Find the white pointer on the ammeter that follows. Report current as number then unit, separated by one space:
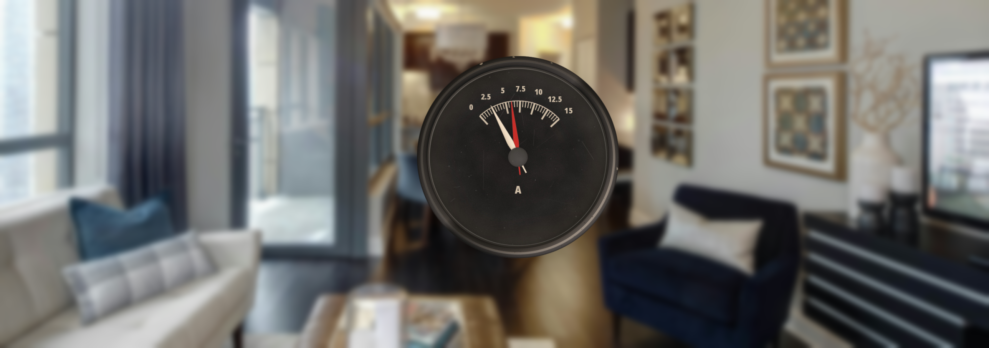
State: 2.5 A
